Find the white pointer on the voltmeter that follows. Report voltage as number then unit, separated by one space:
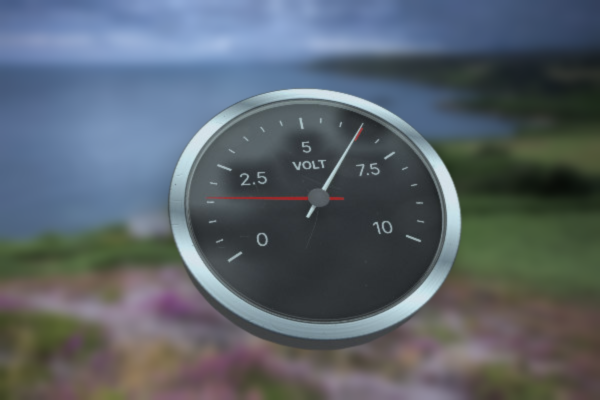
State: 6.5 V
